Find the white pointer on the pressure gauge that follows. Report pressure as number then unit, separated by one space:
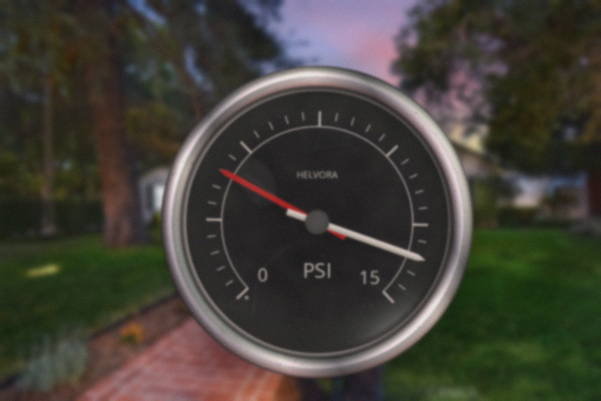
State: 13.5 psi
